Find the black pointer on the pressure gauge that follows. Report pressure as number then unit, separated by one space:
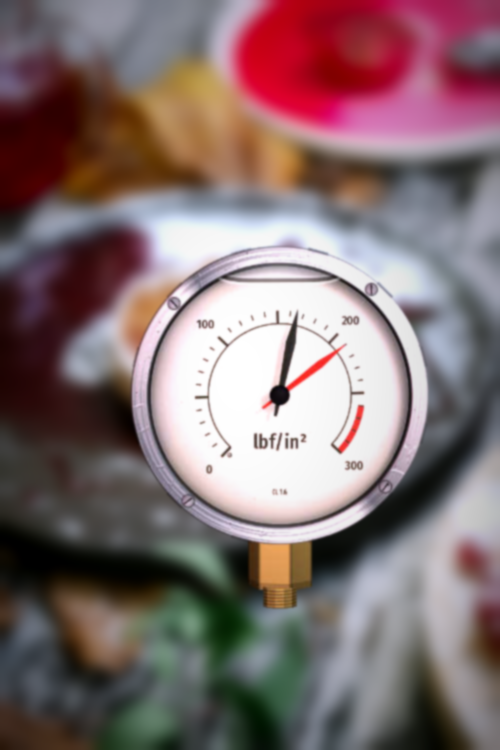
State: 165 psi
